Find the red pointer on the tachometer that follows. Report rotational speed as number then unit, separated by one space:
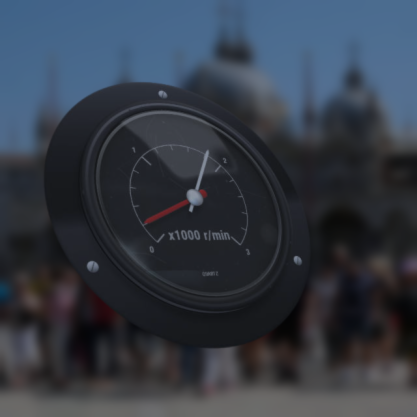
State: 200 rpm
